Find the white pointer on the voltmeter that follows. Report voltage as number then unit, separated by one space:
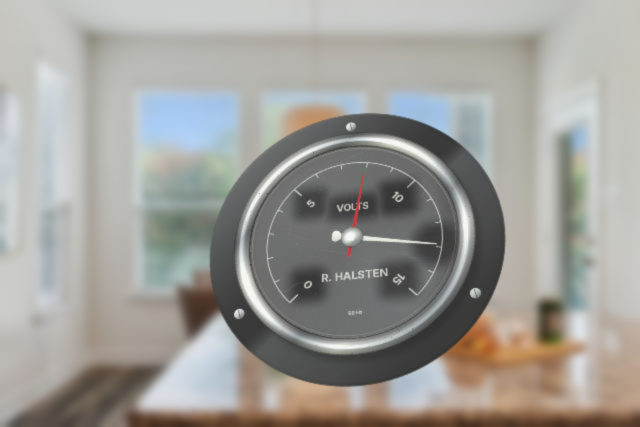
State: 13 V
